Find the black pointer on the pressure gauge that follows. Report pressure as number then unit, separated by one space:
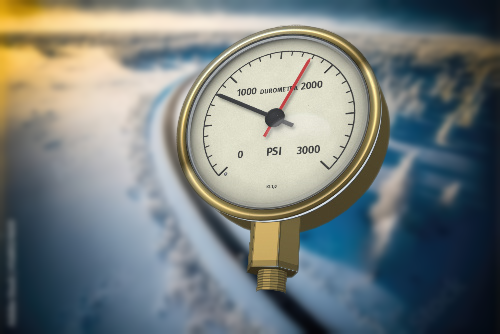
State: 800 psi
